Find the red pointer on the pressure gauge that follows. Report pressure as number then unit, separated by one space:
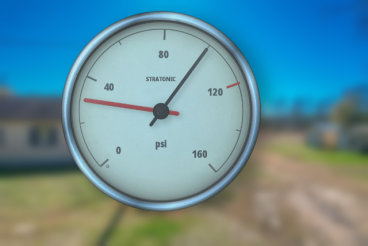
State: 30 psi
